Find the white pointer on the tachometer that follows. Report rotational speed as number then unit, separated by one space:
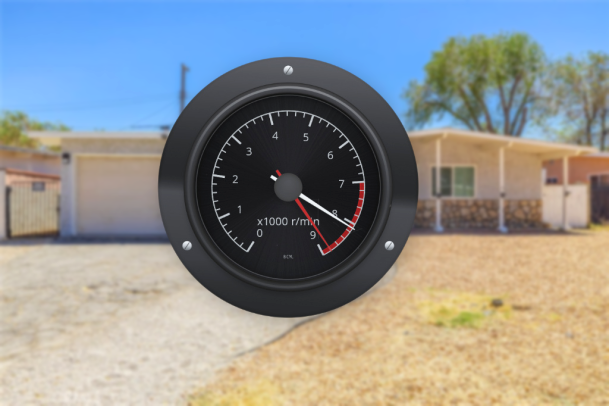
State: 8100 rpm
